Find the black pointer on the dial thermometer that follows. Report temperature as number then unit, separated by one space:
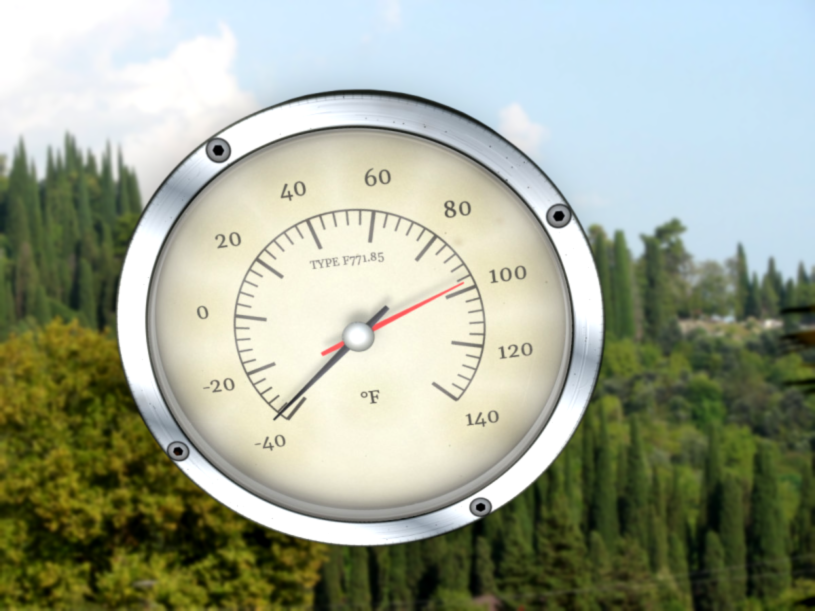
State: -36 °F
